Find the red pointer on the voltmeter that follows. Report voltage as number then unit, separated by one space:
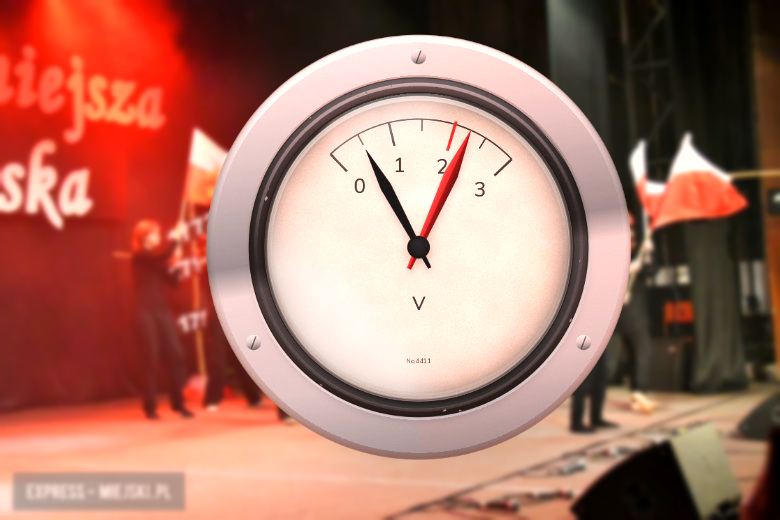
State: 2.25 V
